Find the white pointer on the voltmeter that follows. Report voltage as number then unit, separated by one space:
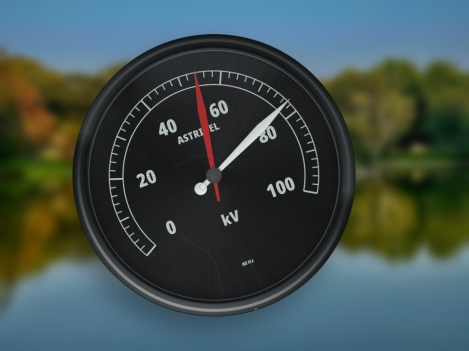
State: 77 kV
